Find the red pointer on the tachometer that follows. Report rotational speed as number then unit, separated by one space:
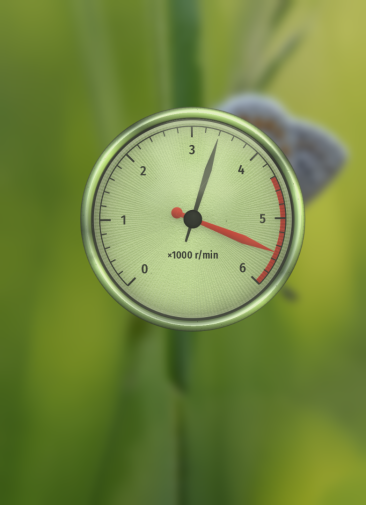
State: 5500 rpm
